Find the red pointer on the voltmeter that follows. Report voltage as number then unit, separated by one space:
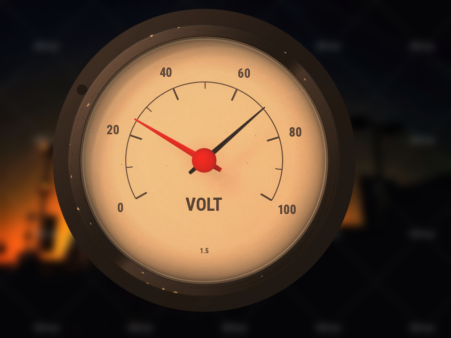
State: 25 V
